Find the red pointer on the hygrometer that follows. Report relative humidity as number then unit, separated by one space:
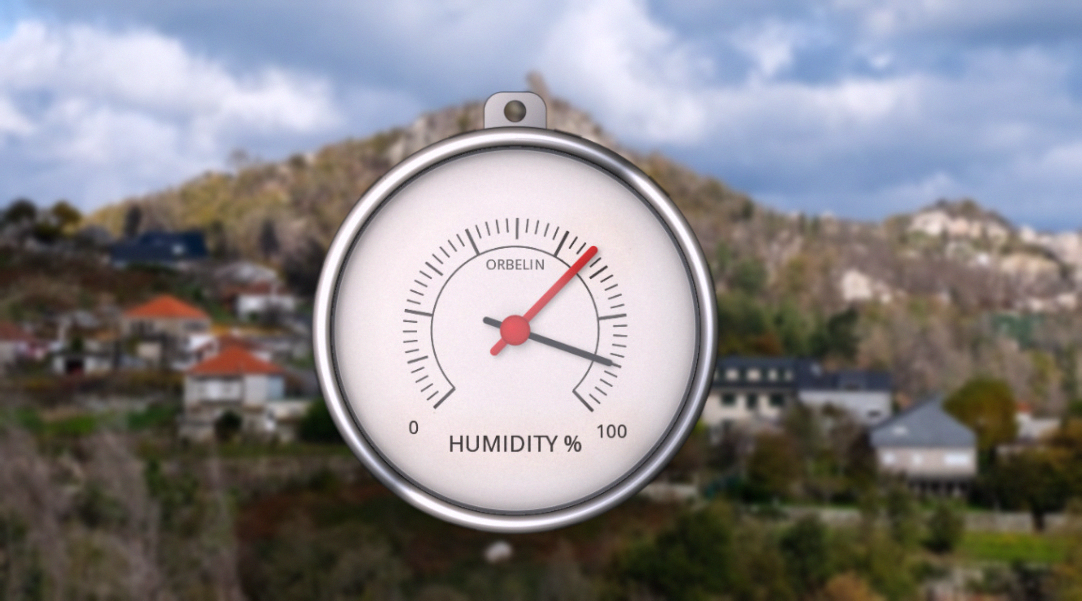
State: 66 %
